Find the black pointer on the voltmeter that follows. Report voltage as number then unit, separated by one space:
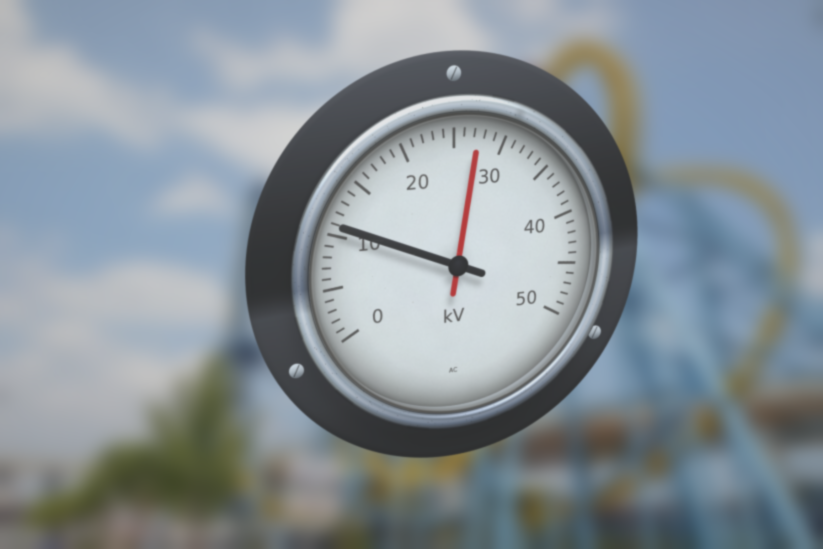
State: 11 kV
